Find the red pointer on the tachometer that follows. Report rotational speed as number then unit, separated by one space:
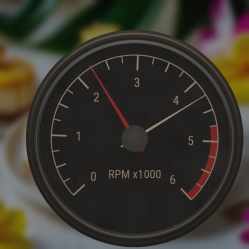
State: 2250 rpm
